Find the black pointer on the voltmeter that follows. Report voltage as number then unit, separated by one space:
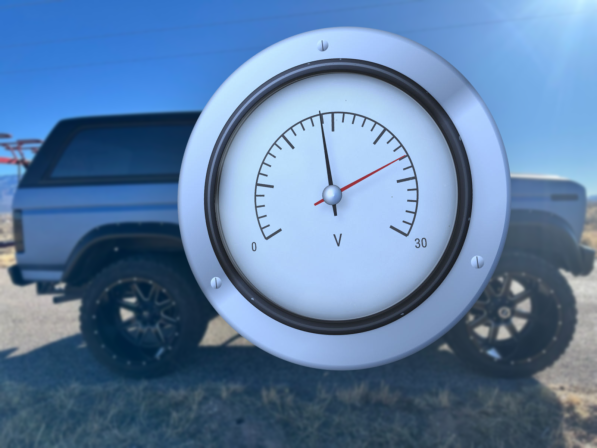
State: 14 V
